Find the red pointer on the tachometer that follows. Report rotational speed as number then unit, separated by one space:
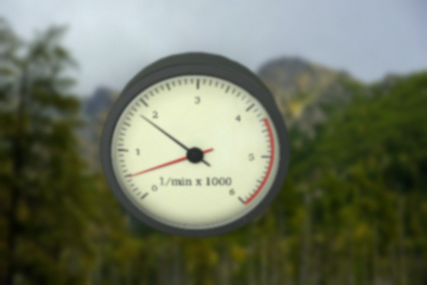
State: 500 rpm
